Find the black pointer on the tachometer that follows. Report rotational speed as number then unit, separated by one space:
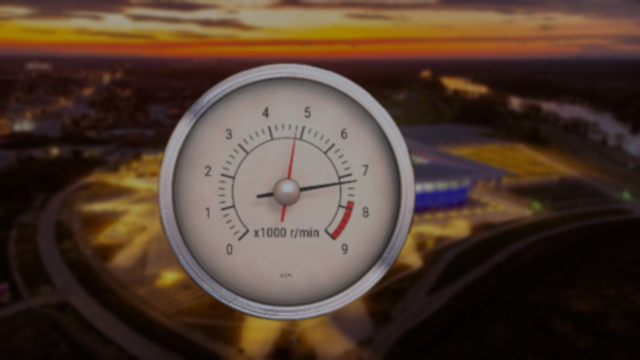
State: 7200 rpm
